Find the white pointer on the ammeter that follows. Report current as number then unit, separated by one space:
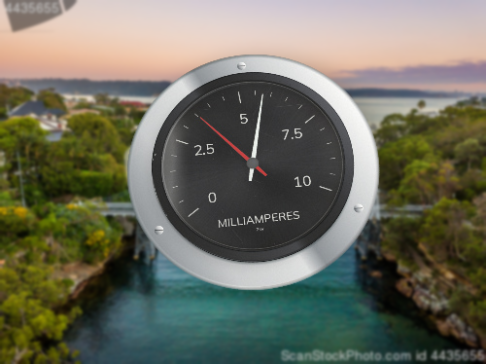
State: 5.75 mA
